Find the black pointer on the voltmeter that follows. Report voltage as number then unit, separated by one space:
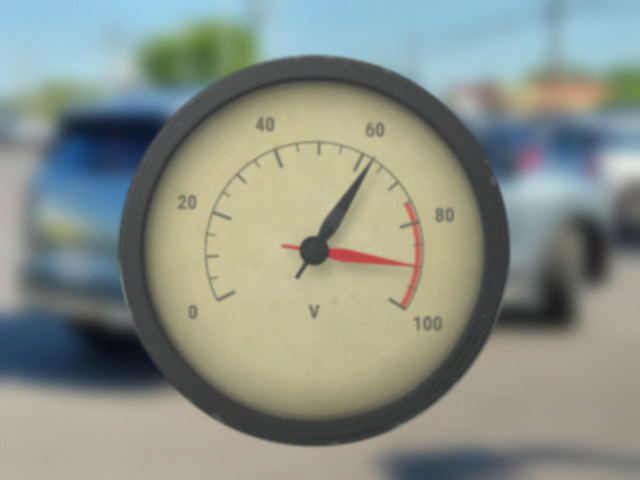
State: 62.5 V
